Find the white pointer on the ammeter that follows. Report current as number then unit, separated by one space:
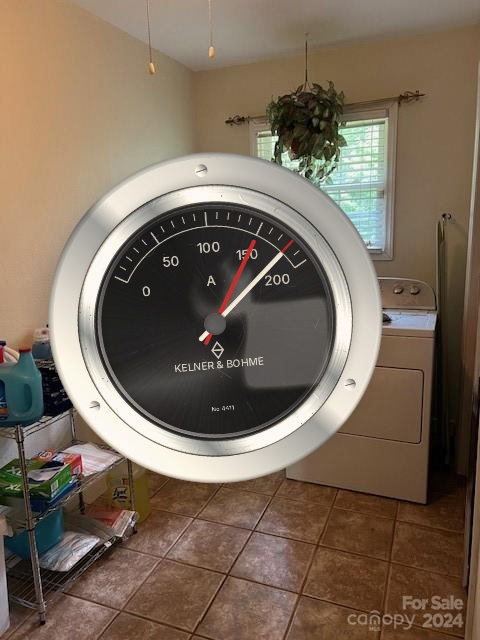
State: 180 A
